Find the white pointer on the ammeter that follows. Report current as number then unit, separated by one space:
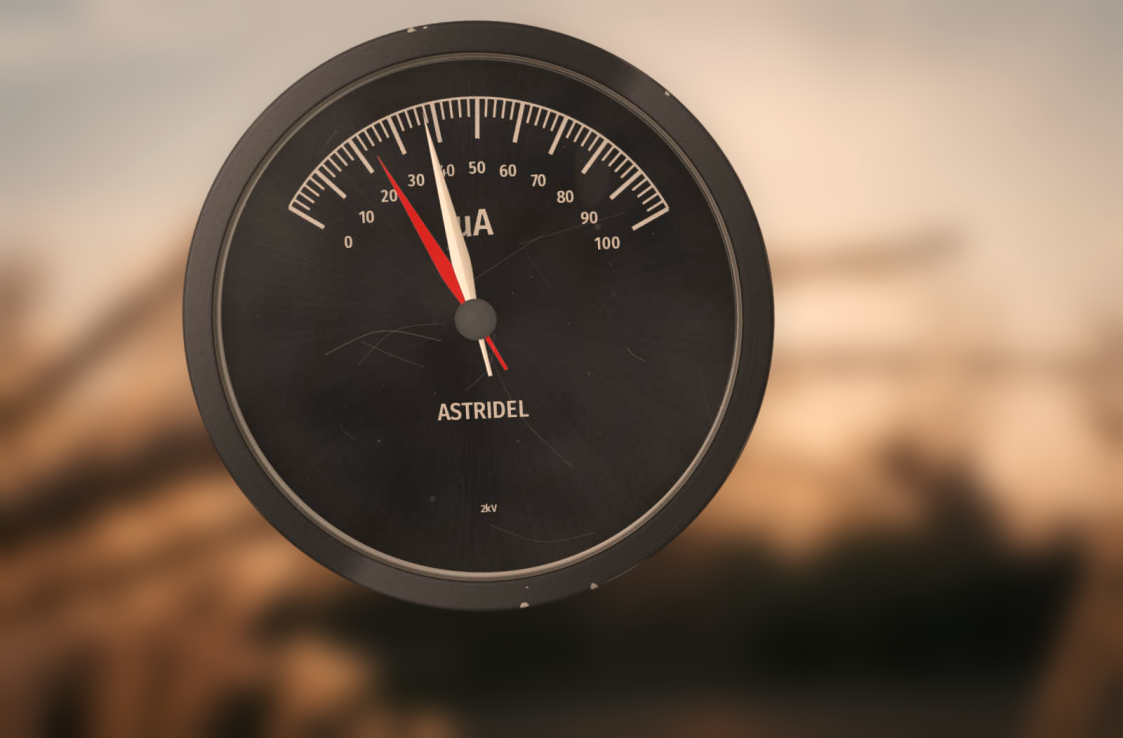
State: 38 µA
